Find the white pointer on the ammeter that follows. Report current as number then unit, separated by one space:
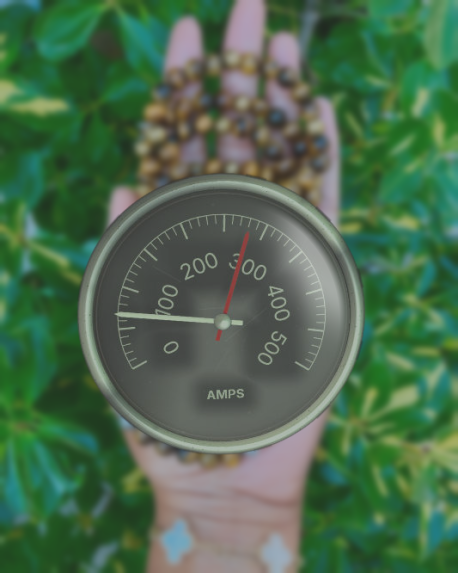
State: 70 A
